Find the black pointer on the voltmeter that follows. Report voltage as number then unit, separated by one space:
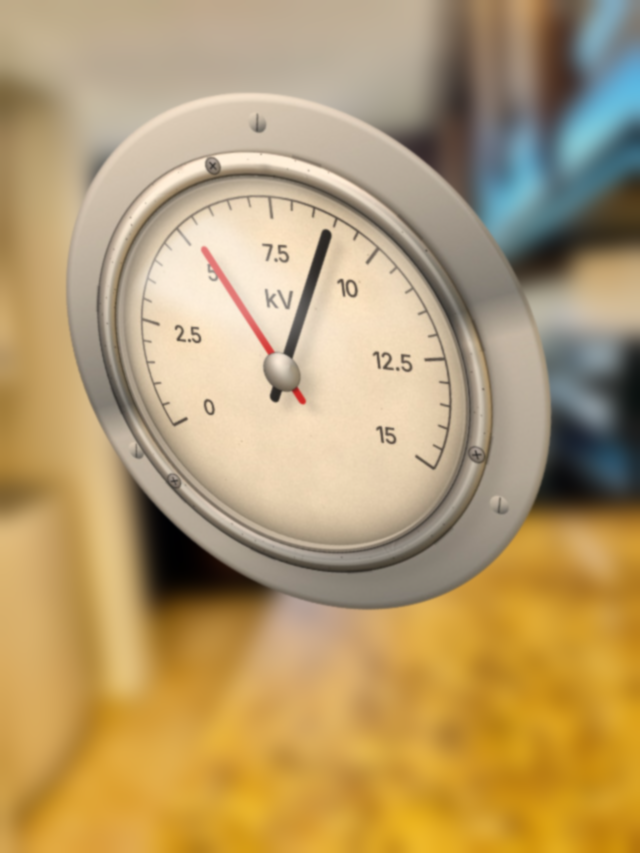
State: 9 kV
